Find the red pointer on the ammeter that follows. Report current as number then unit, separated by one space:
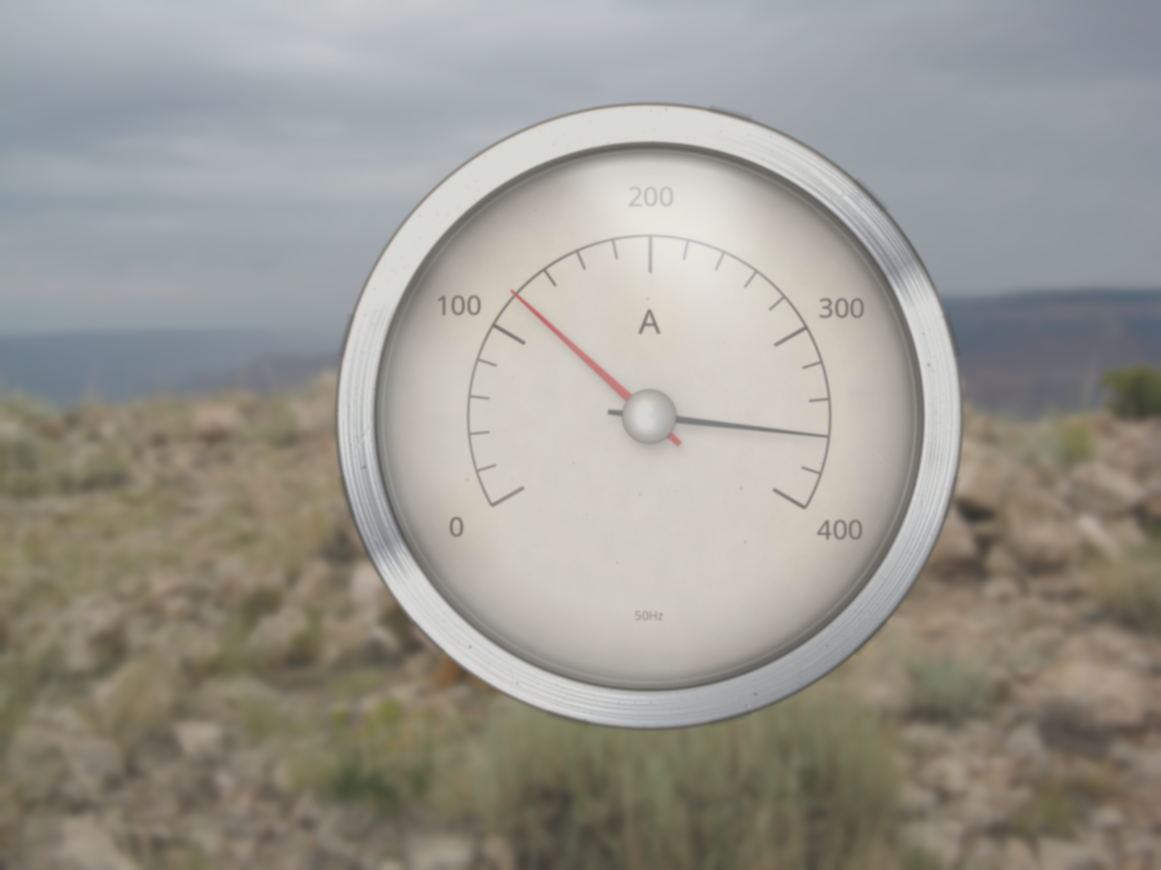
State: 120 A
